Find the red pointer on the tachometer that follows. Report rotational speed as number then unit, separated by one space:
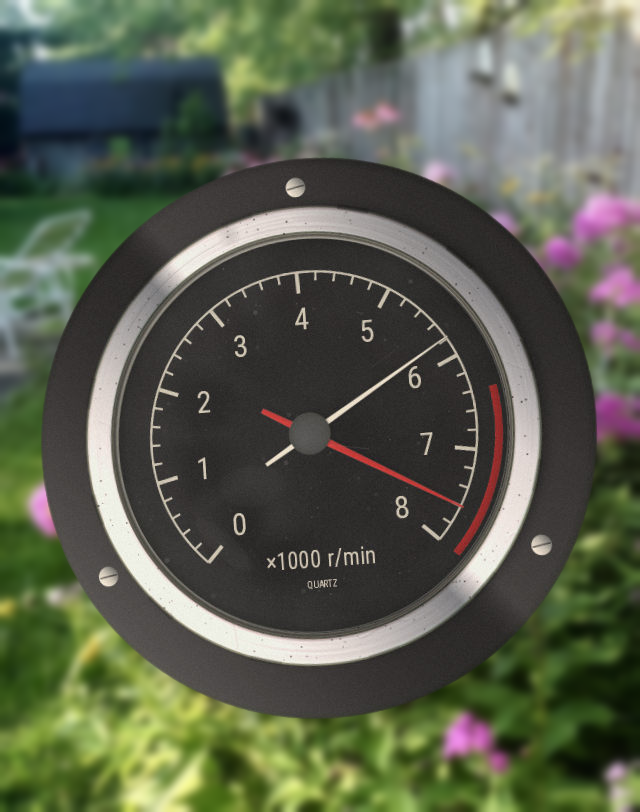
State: 7600 rpm
